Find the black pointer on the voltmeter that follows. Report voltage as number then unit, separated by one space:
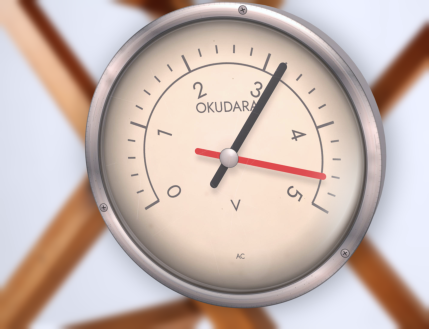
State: 3.2 V
